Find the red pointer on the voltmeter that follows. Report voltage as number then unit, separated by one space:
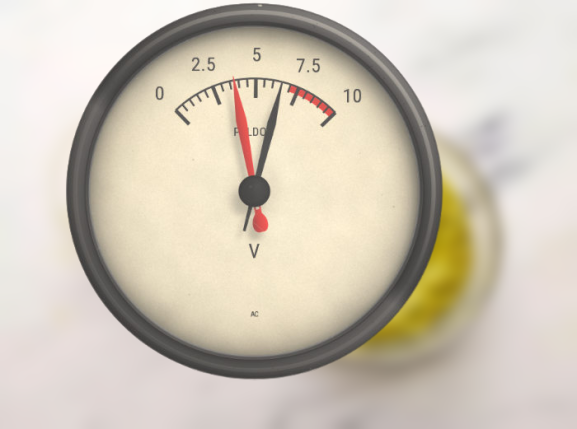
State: 3.75 V
